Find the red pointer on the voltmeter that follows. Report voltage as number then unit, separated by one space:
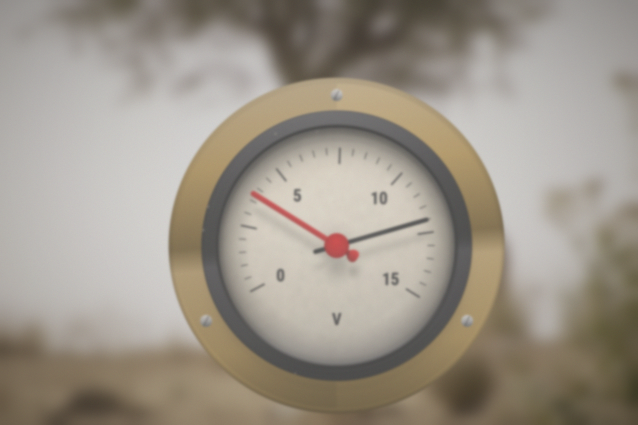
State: 3.75 V
